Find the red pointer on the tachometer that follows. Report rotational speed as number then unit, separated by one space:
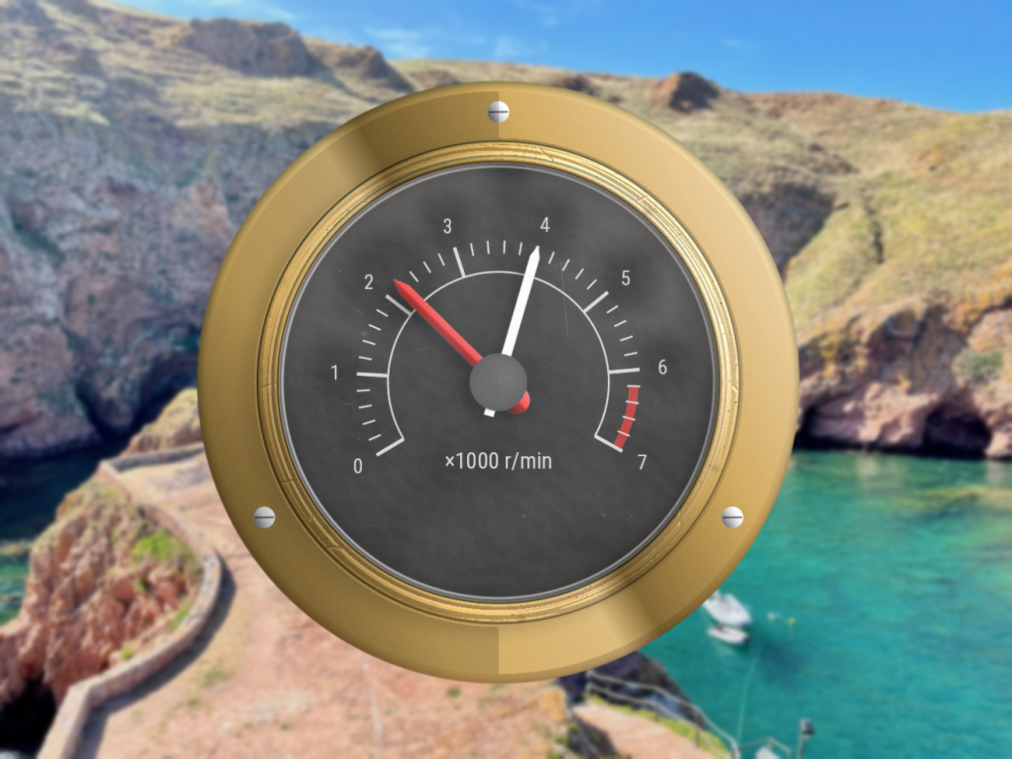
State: 2200 rpm
